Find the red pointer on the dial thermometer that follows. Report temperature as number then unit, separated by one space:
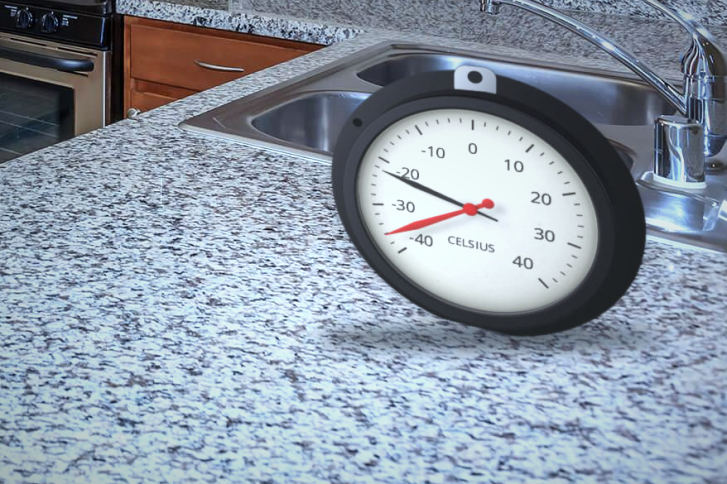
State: -36 °C
